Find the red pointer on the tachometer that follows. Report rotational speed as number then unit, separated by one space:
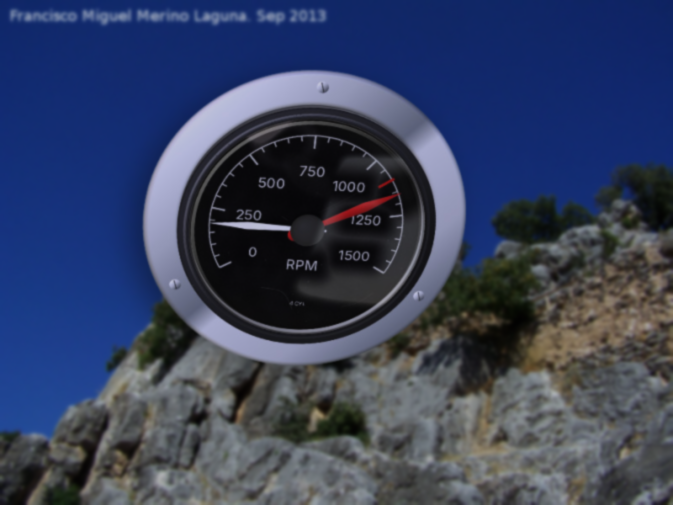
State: 1150 rpm
